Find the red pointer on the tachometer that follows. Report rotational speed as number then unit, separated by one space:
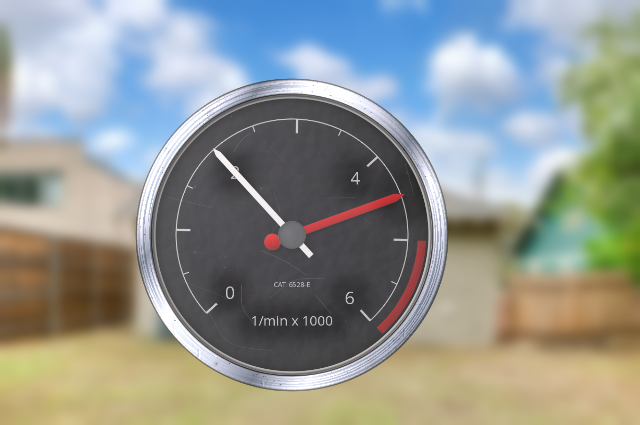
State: 4500 rpm
